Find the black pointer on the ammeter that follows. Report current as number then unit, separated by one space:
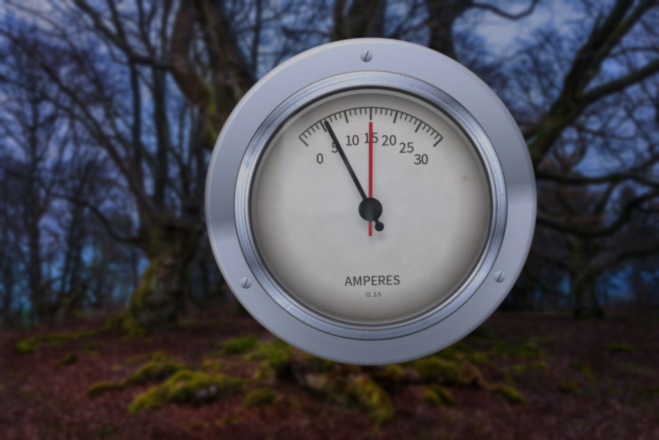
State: 6 A
